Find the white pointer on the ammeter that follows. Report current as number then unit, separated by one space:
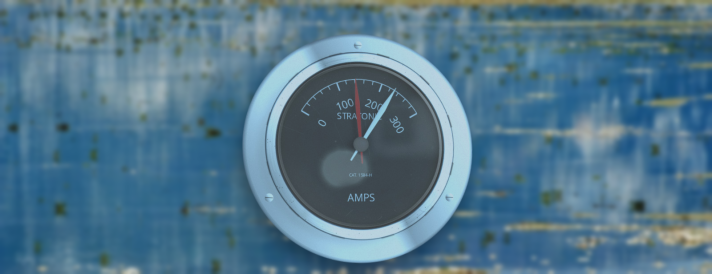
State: 230 A
